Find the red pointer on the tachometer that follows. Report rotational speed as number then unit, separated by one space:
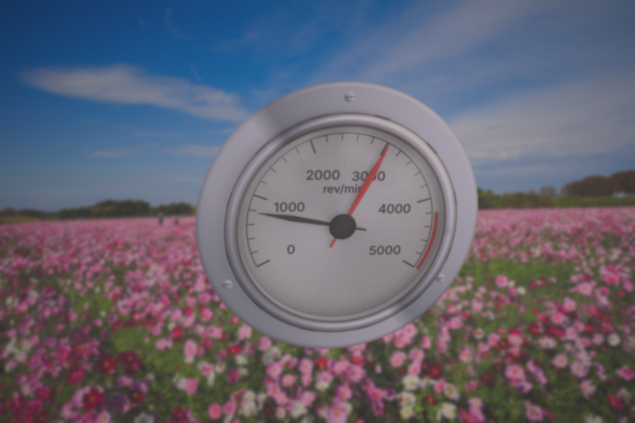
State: 3000 rpm
